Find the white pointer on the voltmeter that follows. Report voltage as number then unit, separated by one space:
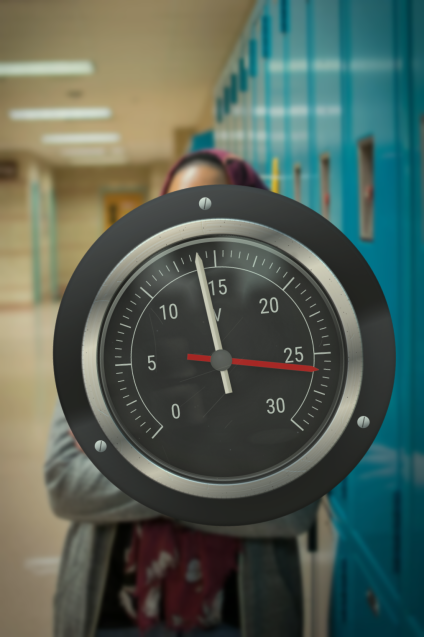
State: 14 V
